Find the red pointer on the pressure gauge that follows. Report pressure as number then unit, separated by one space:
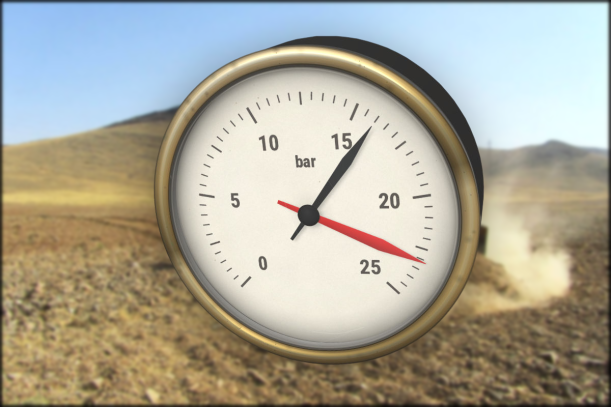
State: 23 bar
